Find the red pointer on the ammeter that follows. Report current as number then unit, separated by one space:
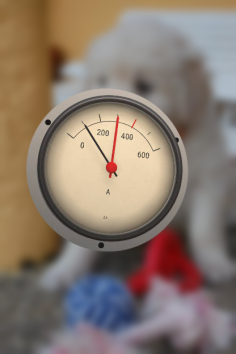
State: 300 A
